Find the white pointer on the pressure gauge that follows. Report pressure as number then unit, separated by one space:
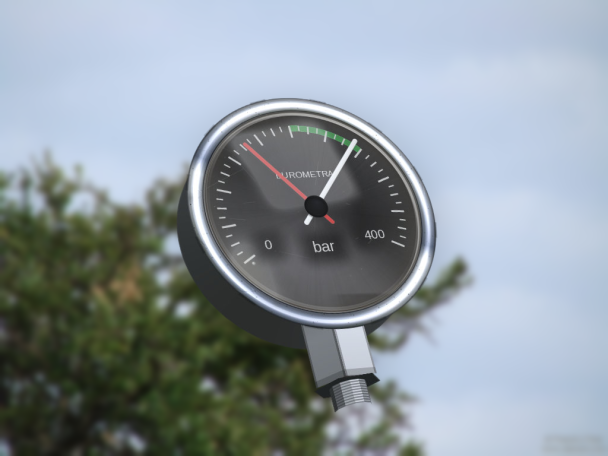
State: 270 bar
